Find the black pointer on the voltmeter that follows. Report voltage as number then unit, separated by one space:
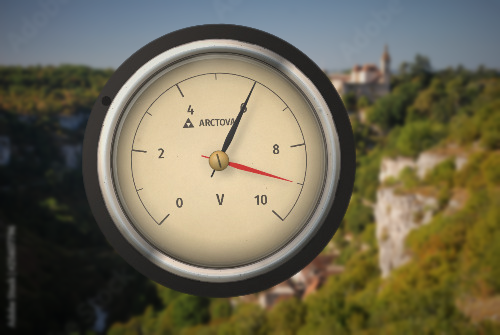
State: 6 V
